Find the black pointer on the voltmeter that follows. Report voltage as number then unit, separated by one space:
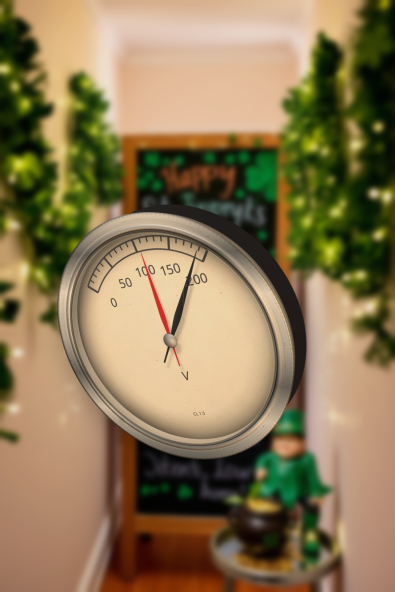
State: 190 V
